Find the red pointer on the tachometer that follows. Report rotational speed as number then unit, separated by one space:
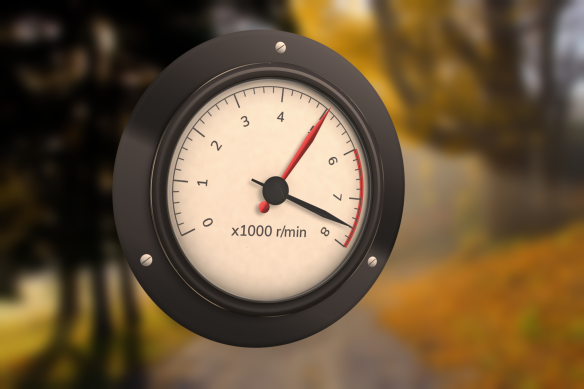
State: 5000 rpm
